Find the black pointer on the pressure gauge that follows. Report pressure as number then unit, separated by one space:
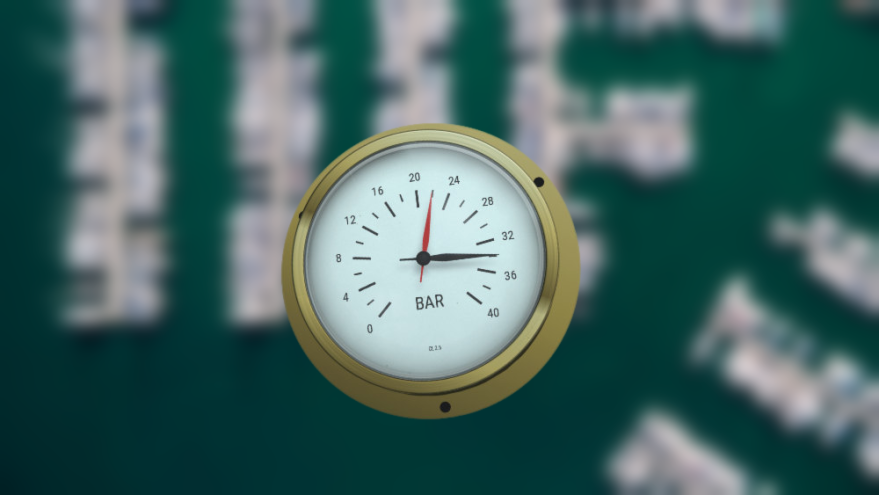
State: 34 bar
